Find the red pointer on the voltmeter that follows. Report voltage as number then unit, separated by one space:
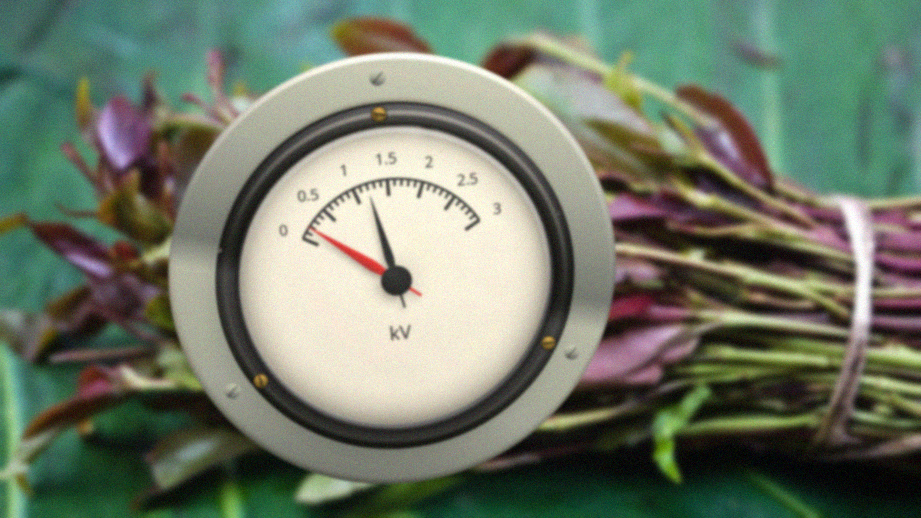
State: 0.2 kV
